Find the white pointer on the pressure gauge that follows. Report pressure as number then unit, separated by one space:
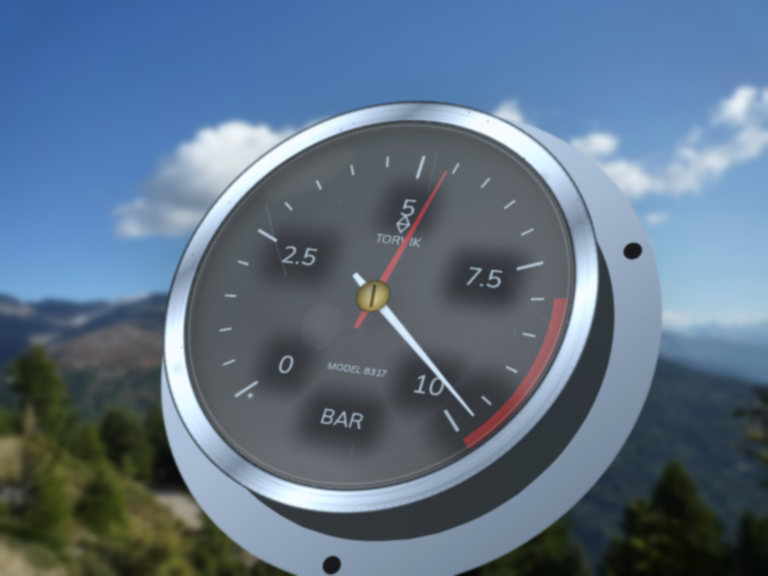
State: 9.75 bar
